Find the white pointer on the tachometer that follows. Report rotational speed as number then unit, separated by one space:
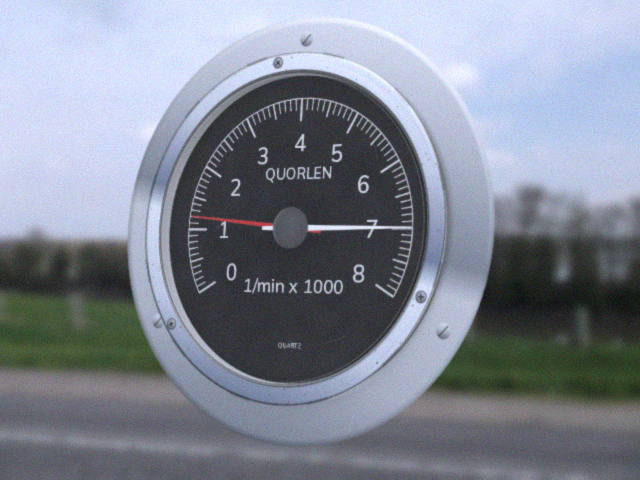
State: 7000 rpm
